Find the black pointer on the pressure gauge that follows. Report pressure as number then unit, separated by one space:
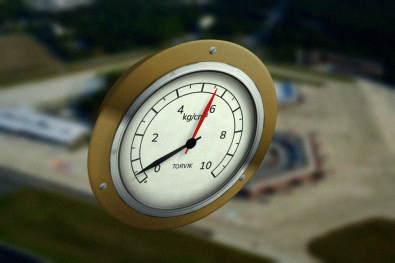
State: 0.5 kg/cm²
